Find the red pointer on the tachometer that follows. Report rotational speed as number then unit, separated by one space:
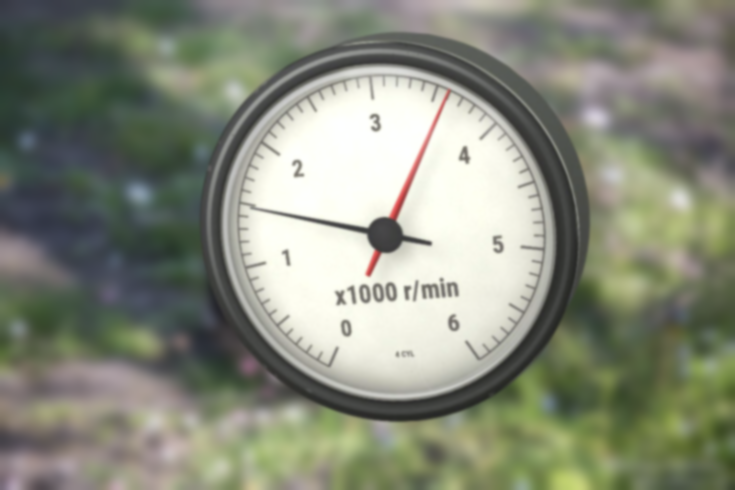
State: 3600 rpm
